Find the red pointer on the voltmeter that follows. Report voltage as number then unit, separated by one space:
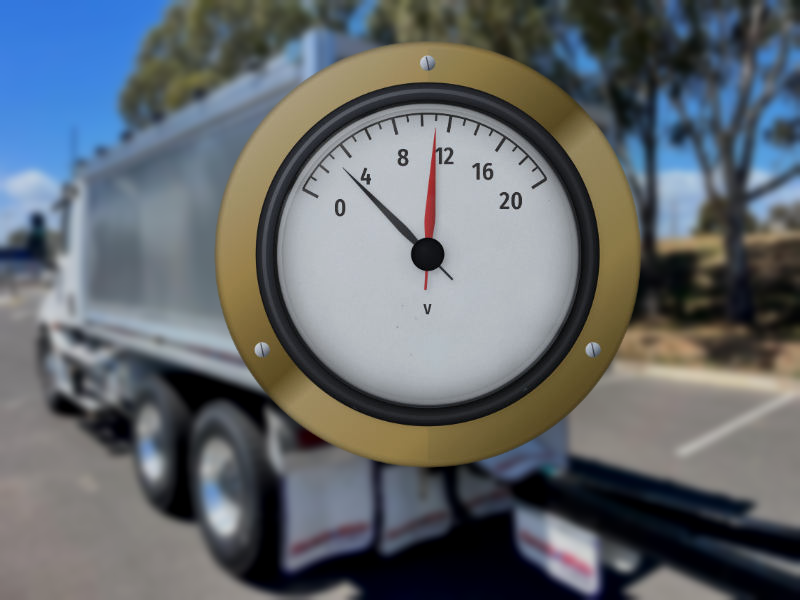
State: 11 V
